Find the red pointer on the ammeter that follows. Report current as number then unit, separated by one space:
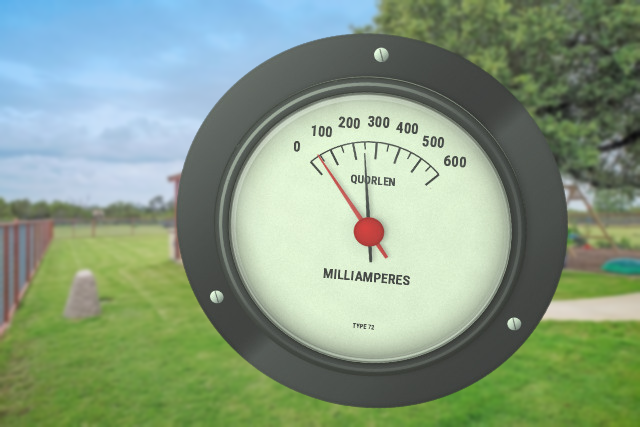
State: 50 mA
